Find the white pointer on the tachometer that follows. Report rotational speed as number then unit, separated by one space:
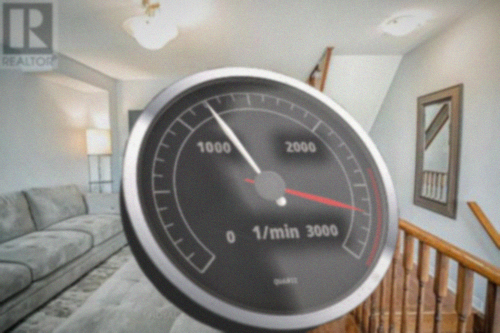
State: 1200 rpm
